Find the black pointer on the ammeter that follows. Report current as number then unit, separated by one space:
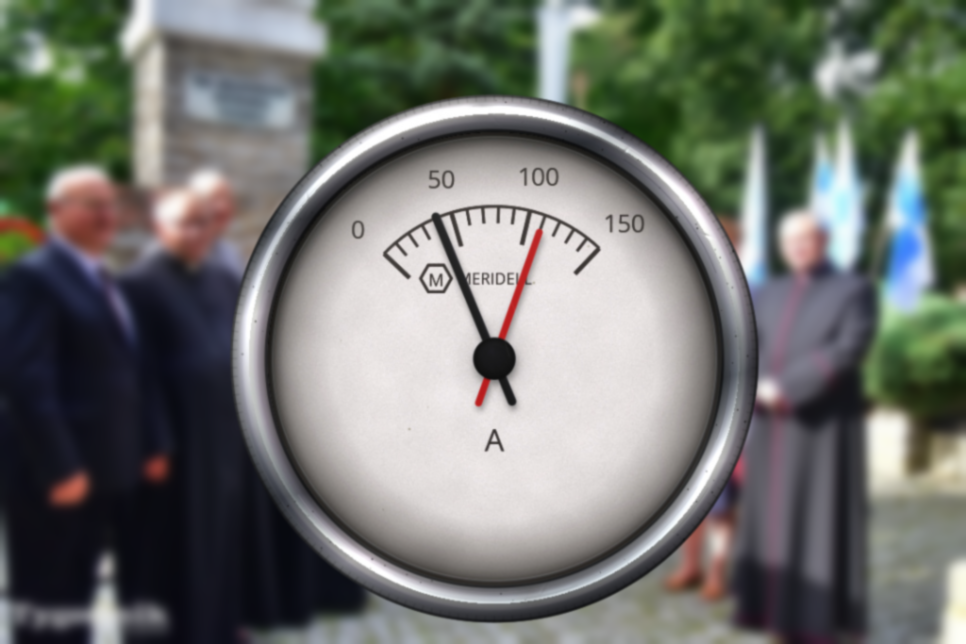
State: 40 A
